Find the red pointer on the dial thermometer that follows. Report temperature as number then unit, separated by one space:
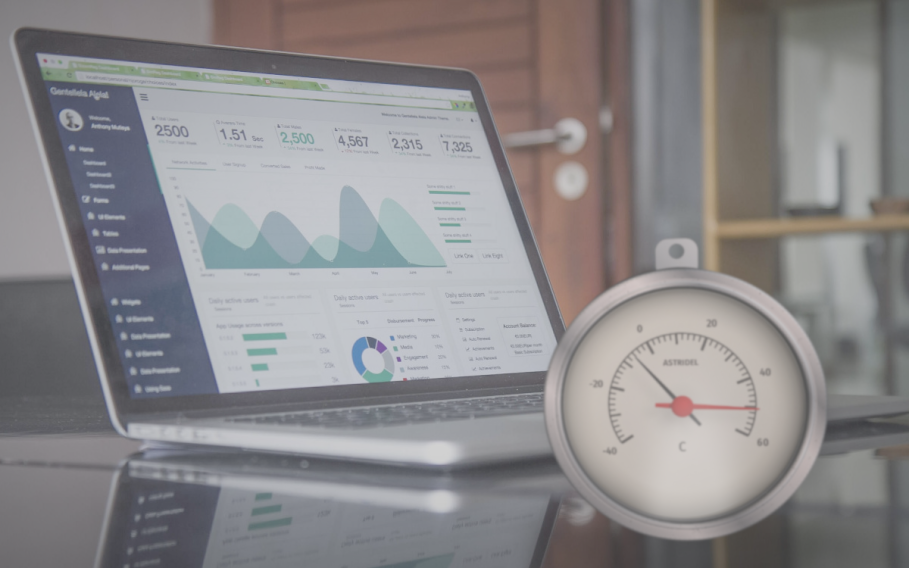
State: 50 °C
